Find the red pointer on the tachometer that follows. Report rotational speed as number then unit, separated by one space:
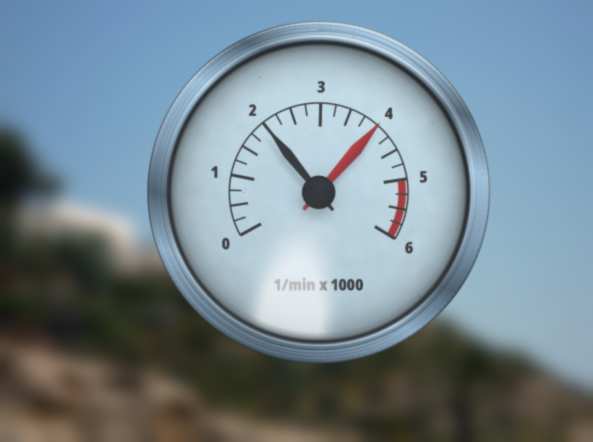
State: 4000 rpm
